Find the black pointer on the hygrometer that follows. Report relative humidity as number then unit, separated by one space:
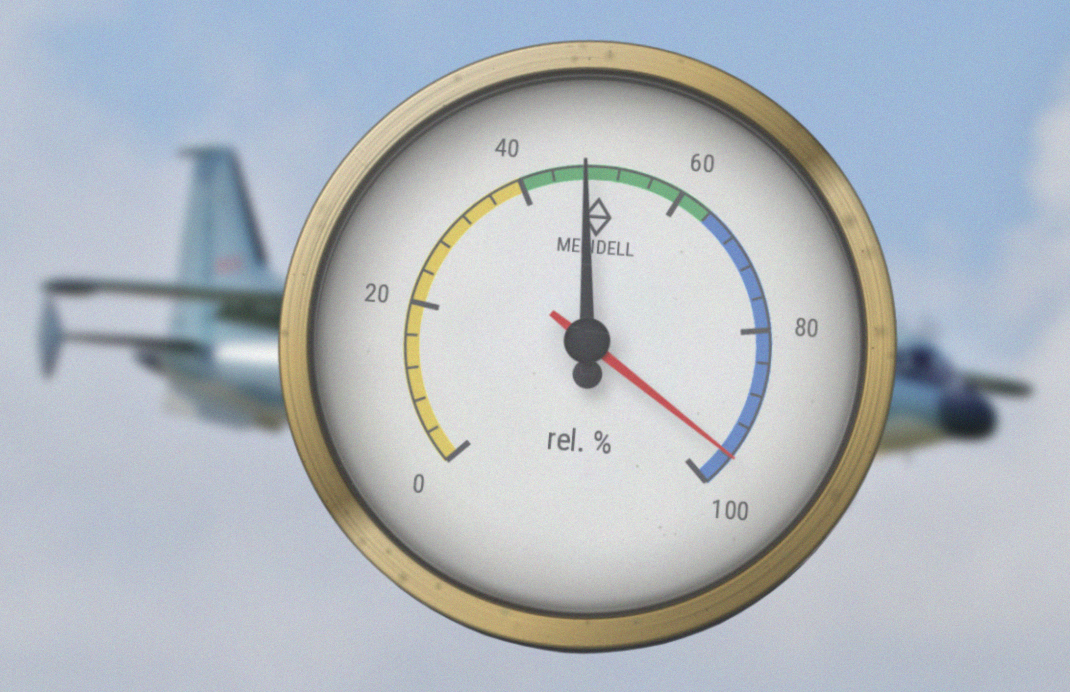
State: 48 %
